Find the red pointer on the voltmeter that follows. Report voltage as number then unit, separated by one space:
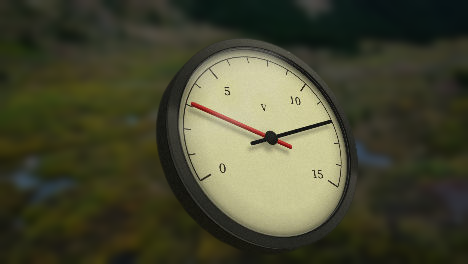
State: 3 V
